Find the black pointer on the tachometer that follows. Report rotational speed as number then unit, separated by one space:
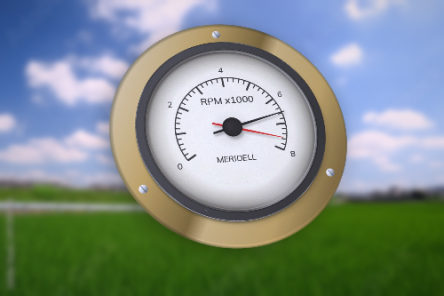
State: 6600 rpm
